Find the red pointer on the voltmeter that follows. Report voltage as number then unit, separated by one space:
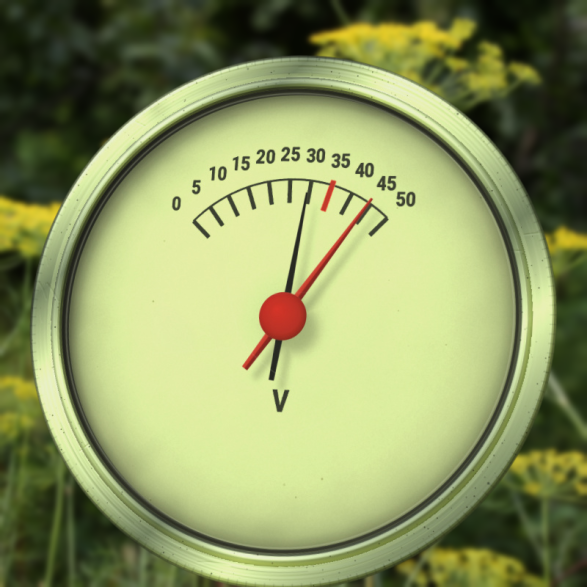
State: 45 V
